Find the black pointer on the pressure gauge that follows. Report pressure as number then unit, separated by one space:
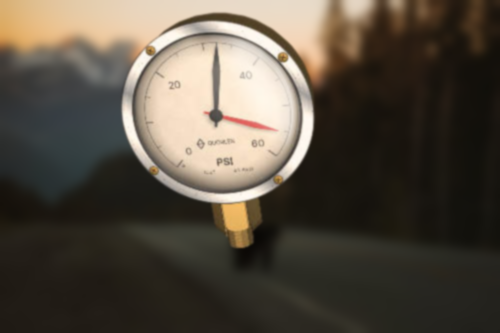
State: 32.5 psi
